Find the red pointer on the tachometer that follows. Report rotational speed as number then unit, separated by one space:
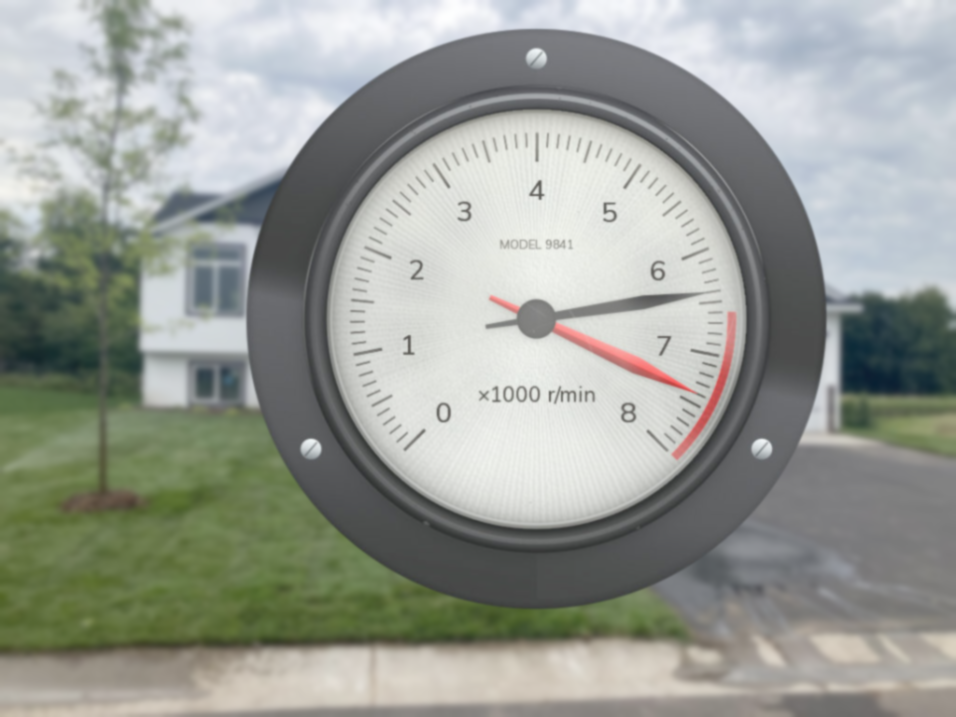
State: 7400 rpm
